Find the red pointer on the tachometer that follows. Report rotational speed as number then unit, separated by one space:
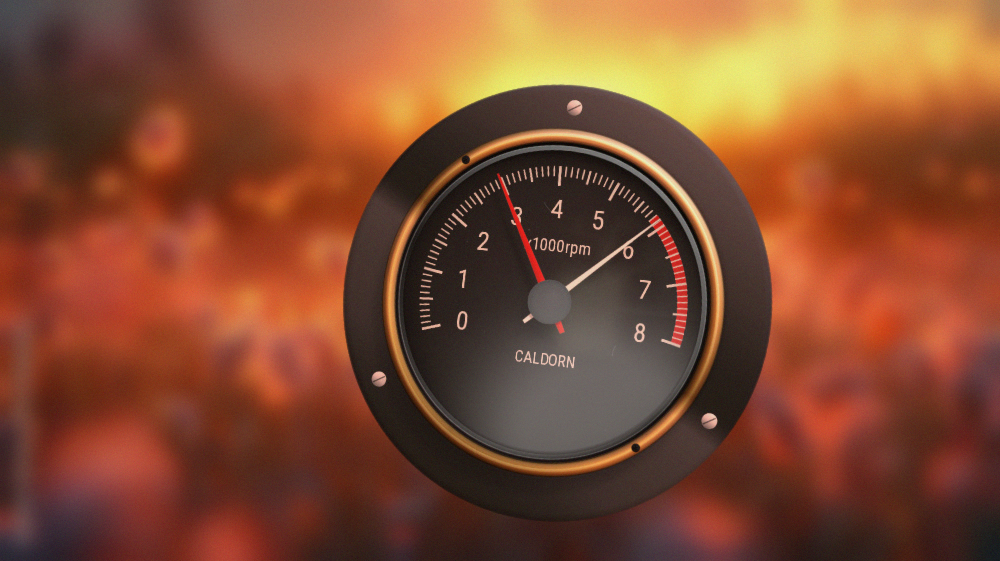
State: 3000 rpm
